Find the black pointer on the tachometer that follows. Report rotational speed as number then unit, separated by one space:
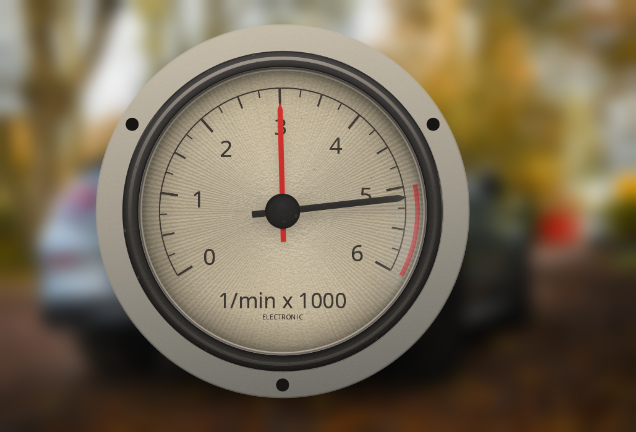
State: 5125 rpm
